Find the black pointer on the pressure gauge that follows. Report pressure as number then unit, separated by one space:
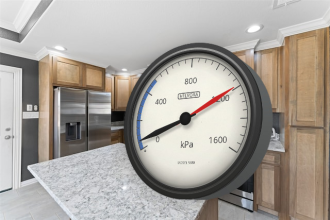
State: 50 kPa
